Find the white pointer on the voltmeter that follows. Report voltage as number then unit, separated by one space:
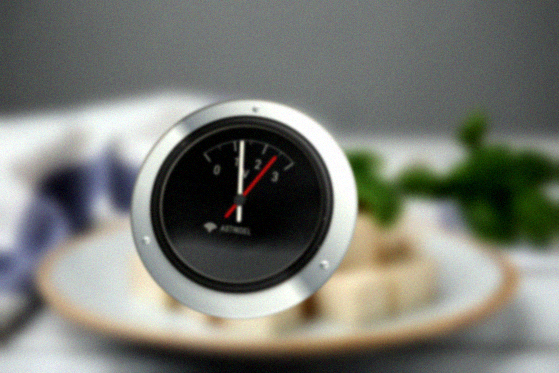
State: 1.25 V
